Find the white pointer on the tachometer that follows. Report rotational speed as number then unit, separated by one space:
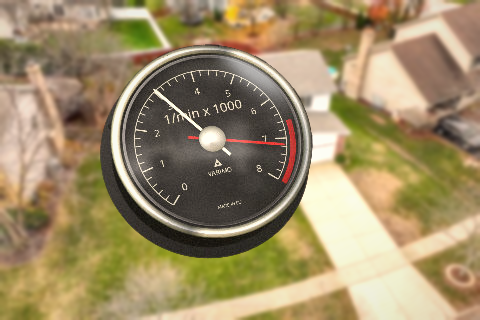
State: 3000 rpm
